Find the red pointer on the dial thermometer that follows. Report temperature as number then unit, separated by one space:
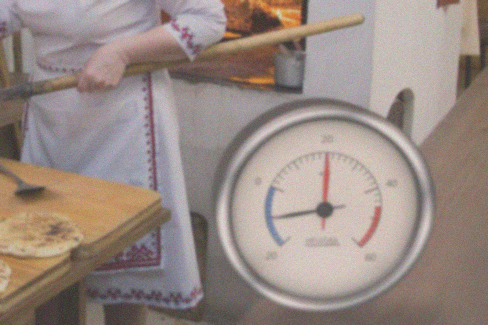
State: 20 °C
